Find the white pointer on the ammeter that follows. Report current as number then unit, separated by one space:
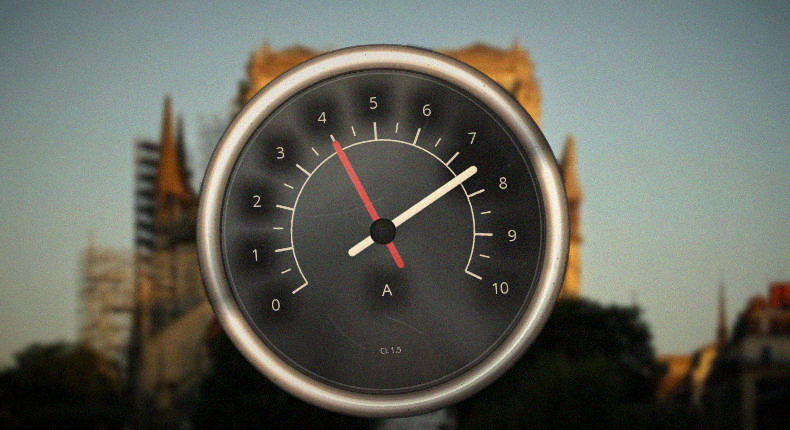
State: 7.5 A
